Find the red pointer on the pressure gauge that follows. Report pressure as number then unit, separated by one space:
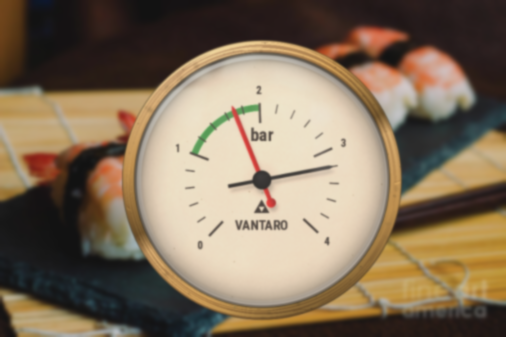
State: 1.7 bar
